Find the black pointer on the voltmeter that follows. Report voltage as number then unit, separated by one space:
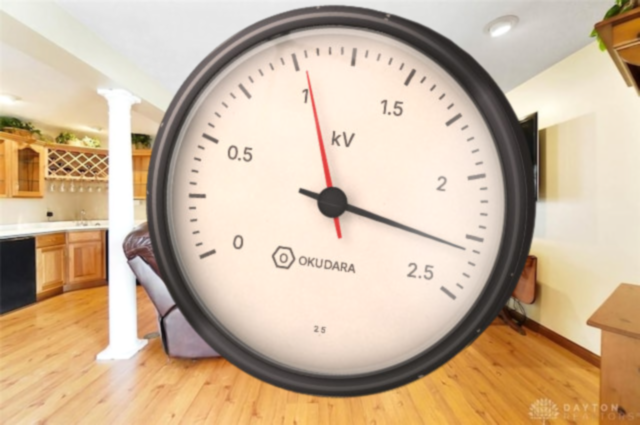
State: 2.3 kV
